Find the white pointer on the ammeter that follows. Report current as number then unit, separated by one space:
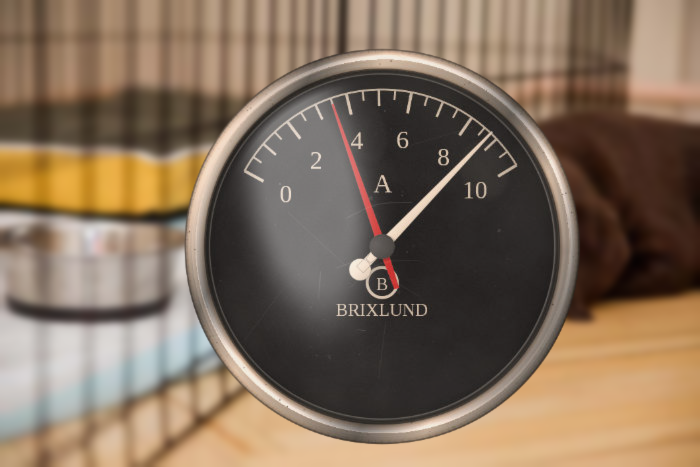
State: 8.75 A
